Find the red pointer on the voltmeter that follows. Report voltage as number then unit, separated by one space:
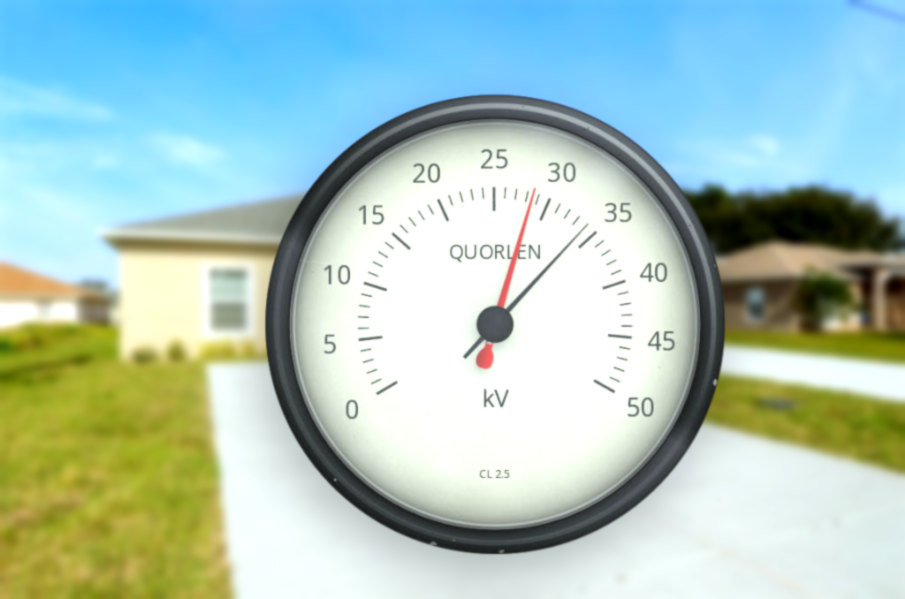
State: 28.5 kV
